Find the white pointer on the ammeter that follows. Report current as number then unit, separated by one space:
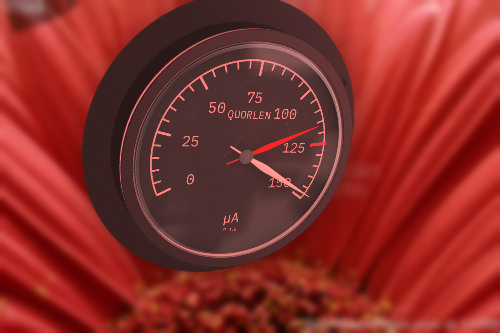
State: 147.5 µA
